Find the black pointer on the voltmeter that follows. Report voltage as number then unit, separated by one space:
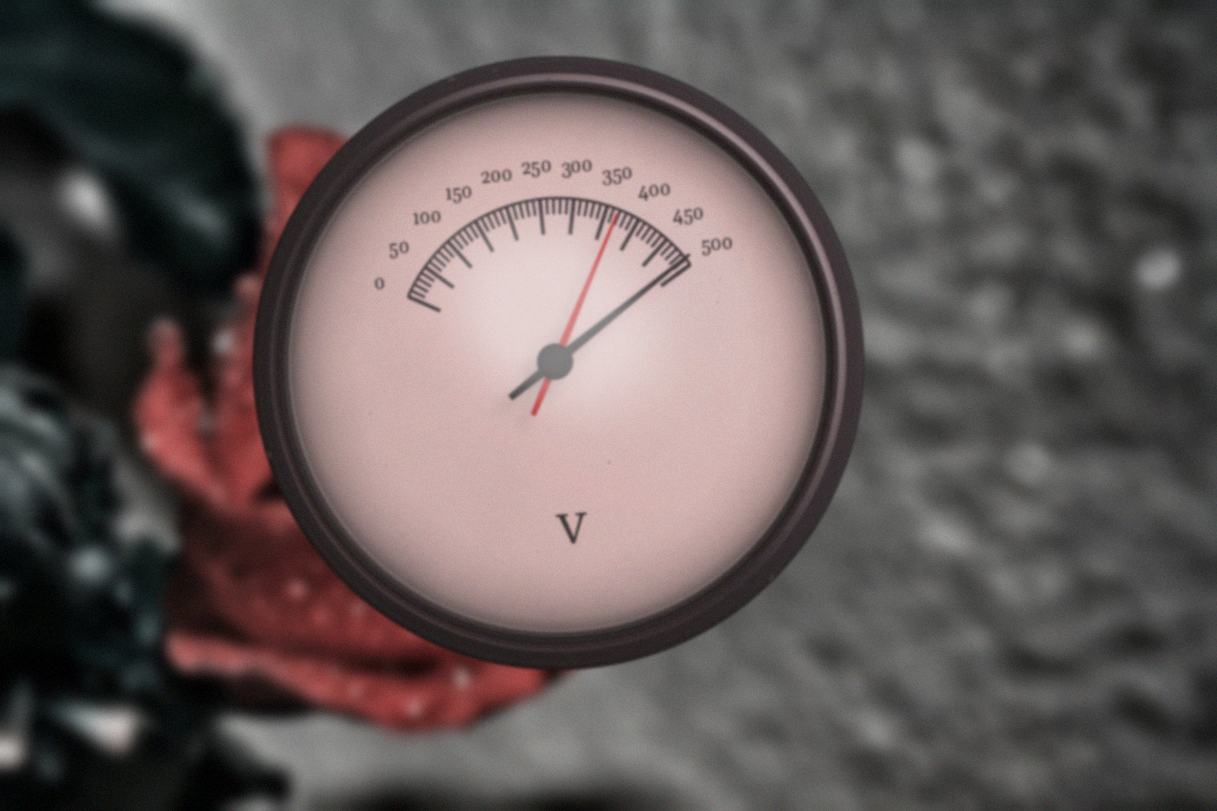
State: 490 V
